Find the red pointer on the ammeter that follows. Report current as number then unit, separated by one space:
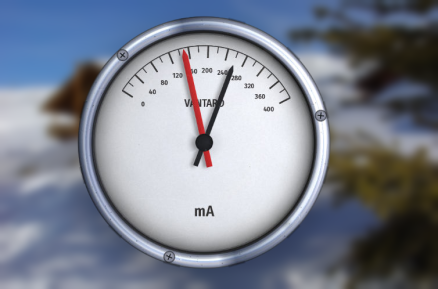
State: 150 mA
